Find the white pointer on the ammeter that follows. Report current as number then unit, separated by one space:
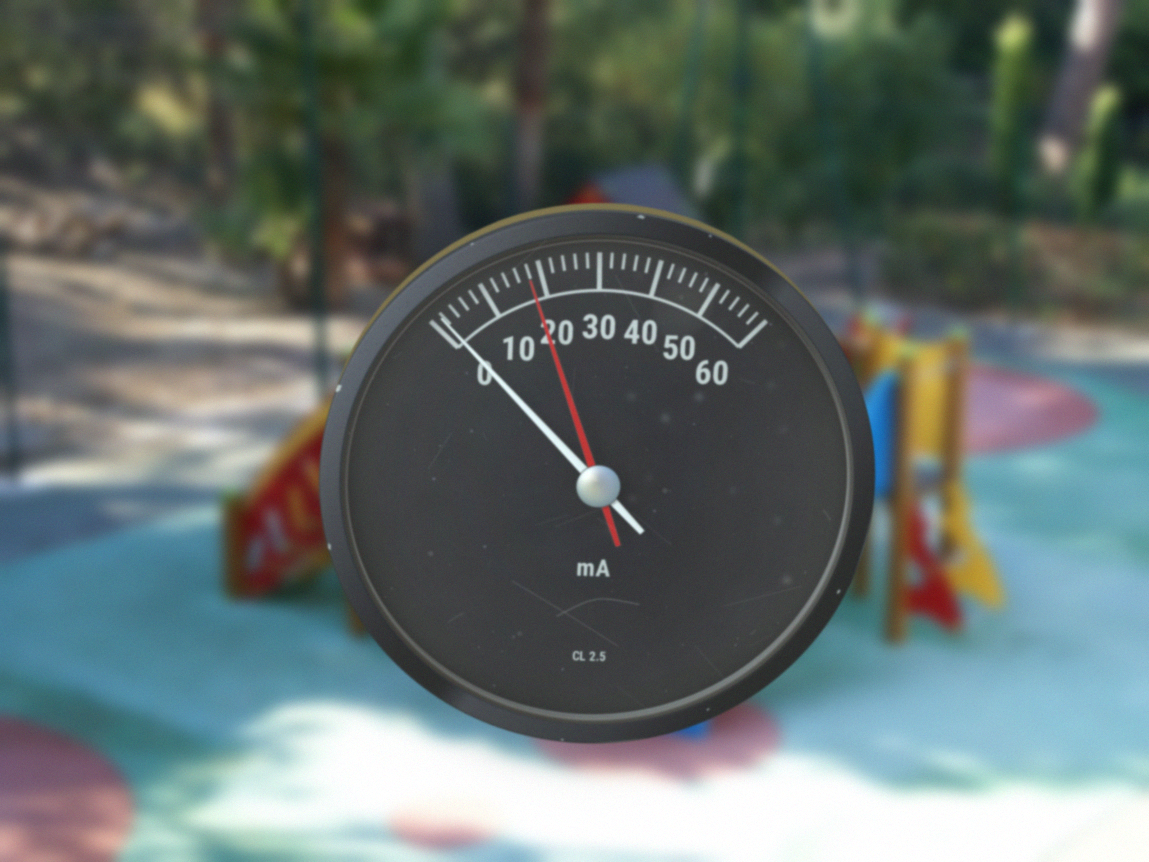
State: 2 mA
